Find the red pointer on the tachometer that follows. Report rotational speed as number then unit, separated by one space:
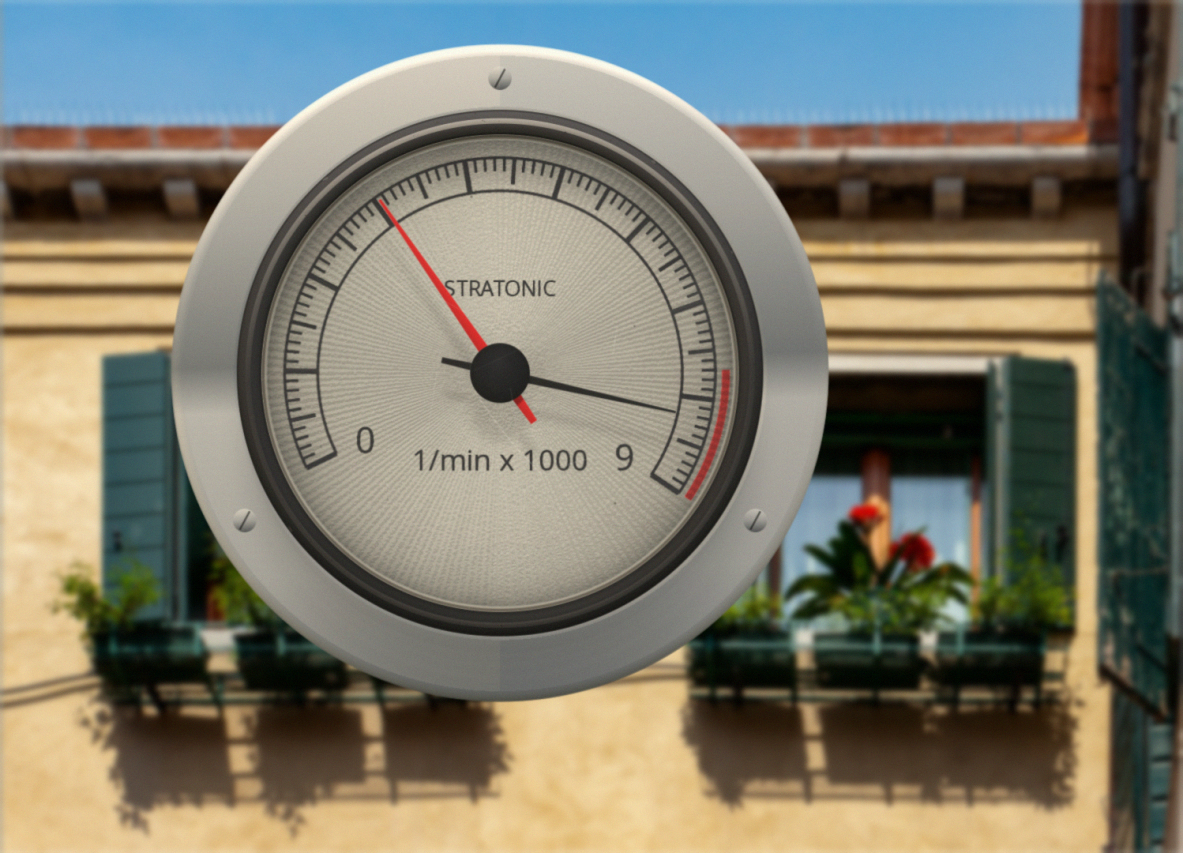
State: 3050 rpm
